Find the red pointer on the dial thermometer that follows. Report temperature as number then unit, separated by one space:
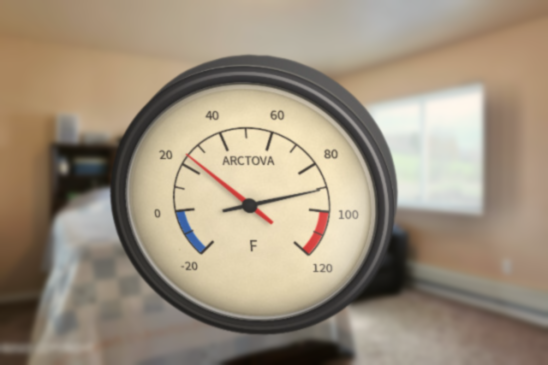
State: 25 °F
